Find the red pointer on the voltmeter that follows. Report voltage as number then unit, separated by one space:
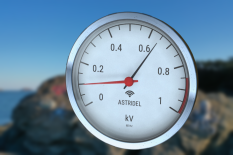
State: 0.1 kV
